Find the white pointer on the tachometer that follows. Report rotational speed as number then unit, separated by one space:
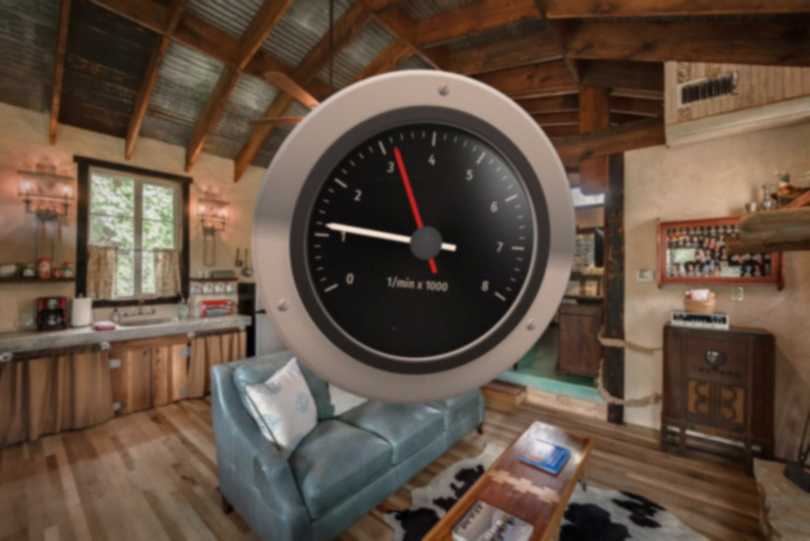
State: 1200 rpm
